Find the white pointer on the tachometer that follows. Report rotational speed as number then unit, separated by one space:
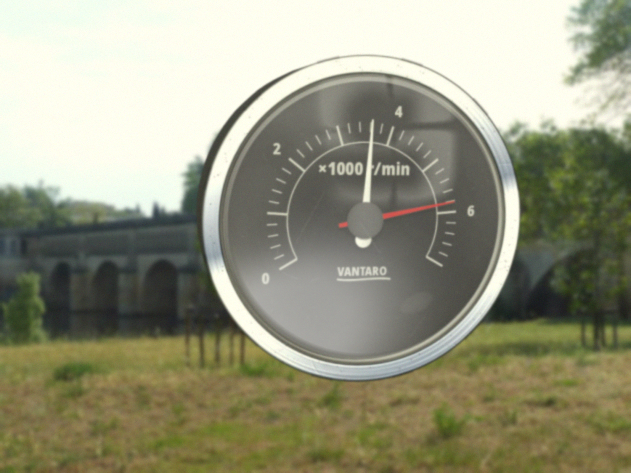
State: 3600 rpm
